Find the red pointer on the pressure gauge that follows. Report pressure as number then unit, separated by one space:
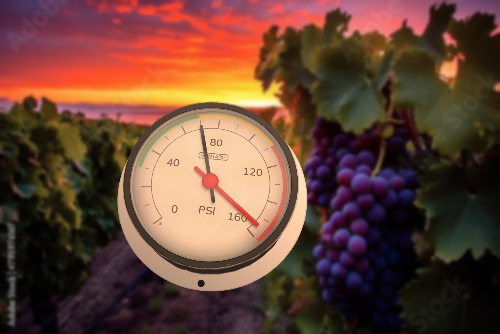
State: 155 psi
